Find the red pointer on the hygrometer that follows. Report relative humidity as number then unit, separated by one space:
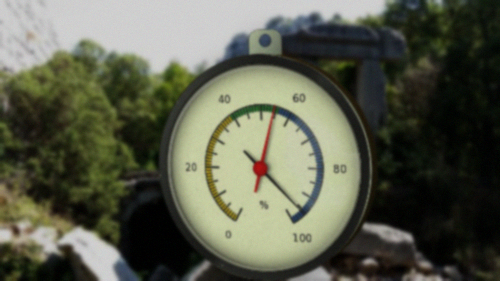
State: 55 %
